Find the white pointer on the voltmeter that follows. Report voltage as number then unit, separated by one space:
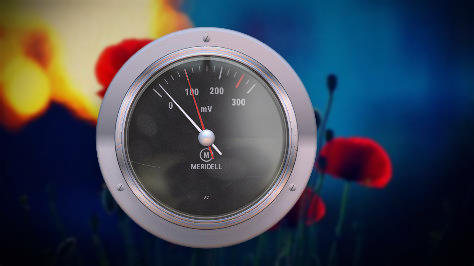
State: 20 mV
